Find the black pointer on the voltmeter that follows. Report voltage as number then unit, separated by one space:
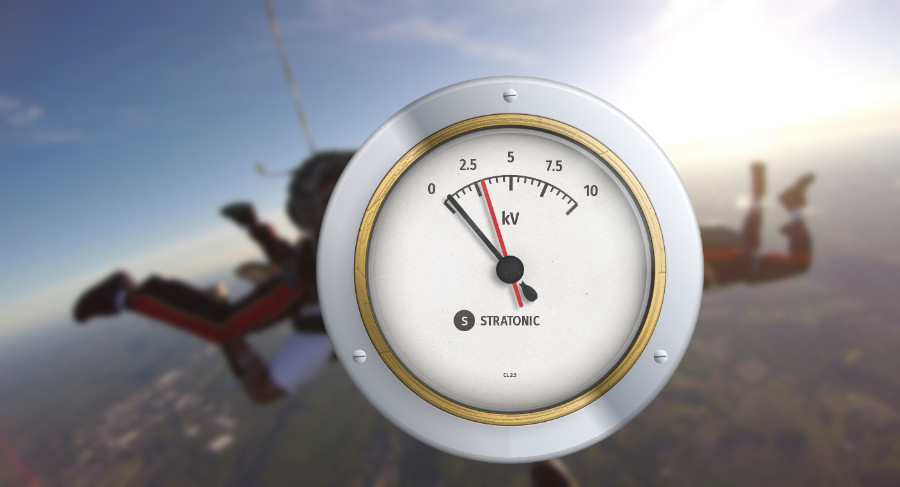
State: 0.5 kV
